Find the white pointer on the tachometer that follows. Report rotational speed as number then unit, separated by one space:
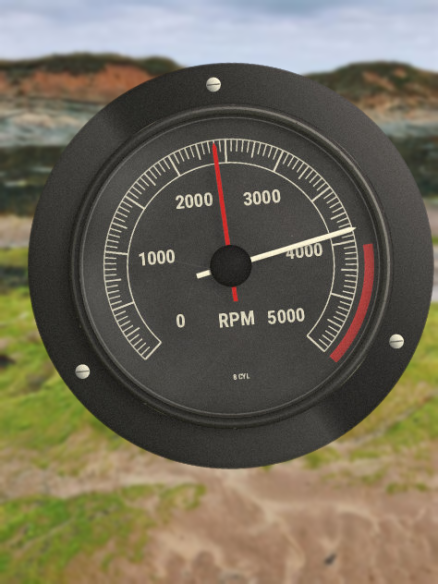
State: 3900 rpm
